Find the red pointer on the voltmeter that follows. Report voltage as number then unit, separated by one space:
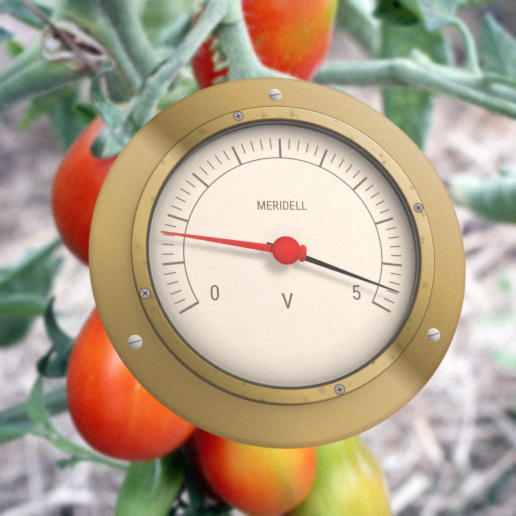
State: 0.8 V
